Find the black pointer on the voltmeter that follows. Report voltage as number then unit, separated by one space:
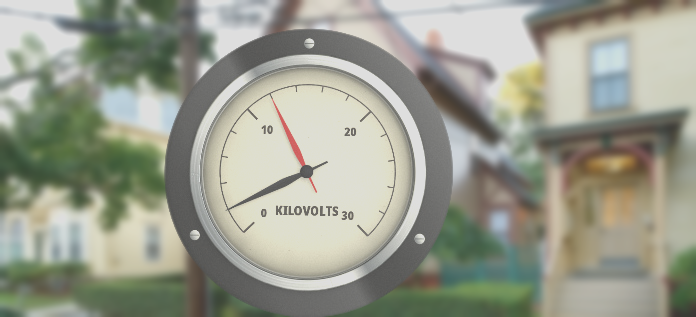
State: 2 kV
